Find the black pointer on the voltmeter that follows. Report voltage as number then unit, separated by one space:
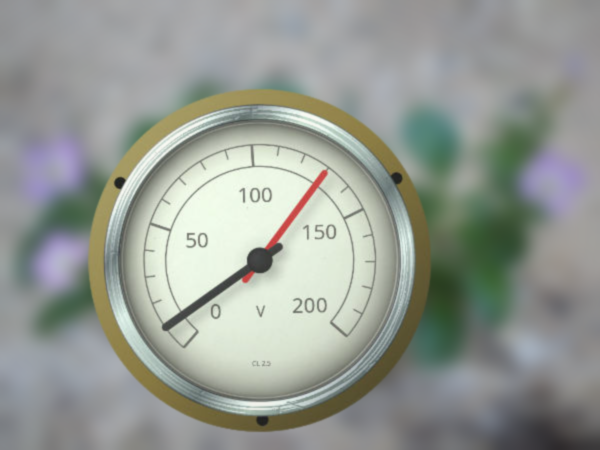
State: 10 V
